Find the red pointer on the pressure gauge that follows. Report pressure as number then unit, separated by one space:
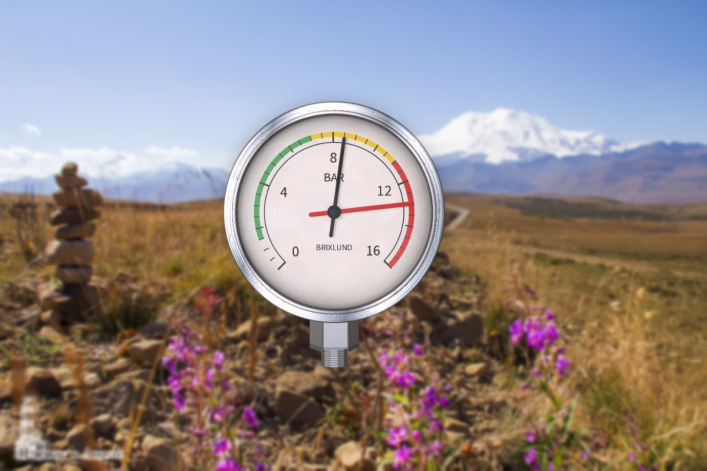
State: 13 bar
